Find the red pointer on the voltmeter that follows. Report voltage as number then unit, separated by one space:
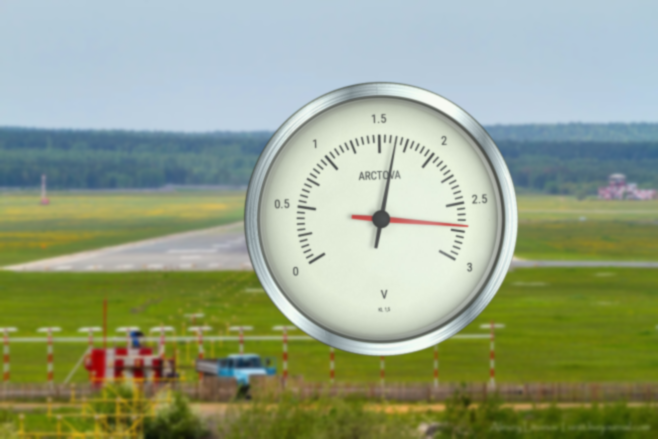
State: 2.7 V
